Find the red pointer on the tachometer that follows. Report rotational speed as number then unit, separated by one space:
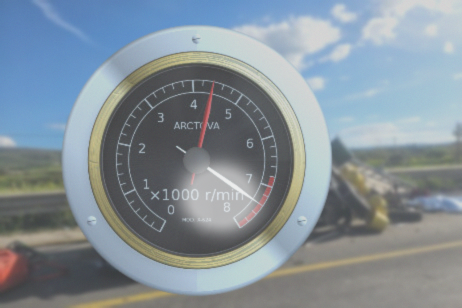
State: 4400 rpm
